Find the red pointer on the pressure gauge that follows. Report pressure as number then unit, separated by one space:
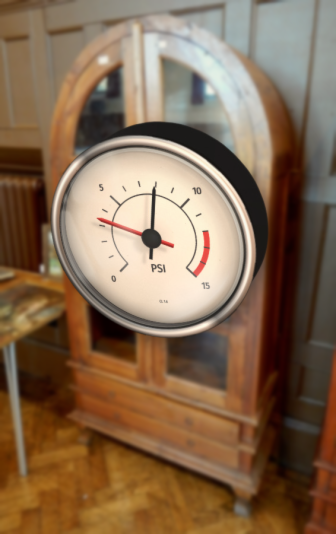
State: 3.5 psi
